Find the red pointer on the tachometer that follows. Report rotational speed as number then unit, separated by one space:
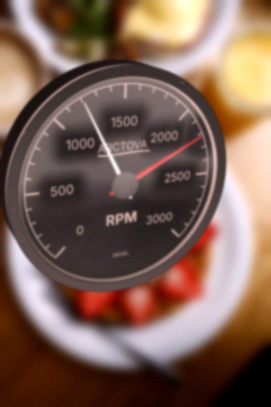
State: 2200 rpm
